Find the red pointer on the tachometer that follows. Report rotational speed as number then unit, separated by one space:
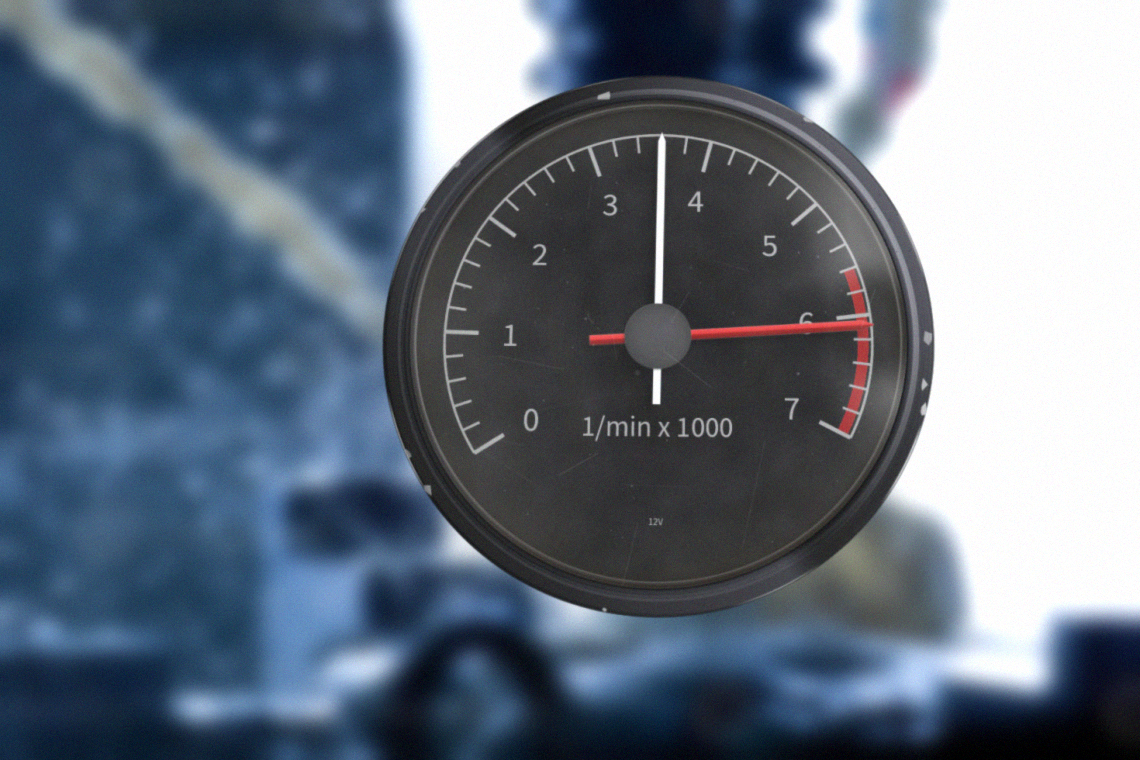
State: 6100 rpm
